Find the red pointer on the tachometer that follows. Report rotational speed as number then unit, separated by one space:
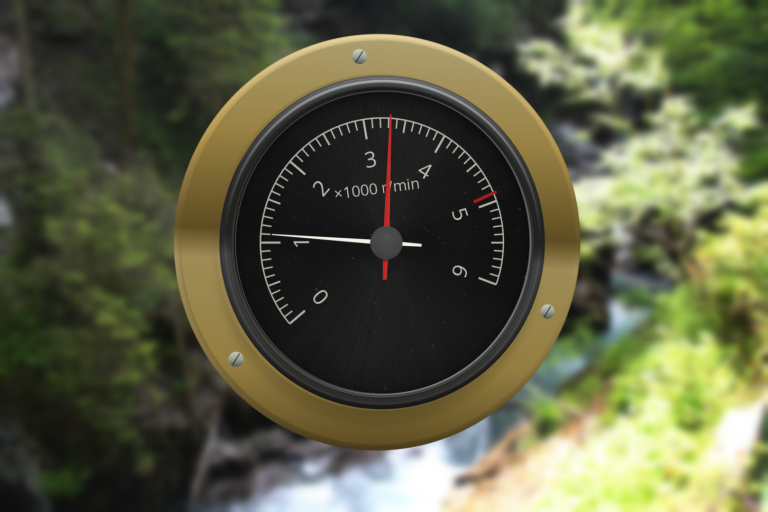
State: 3300 rpm
